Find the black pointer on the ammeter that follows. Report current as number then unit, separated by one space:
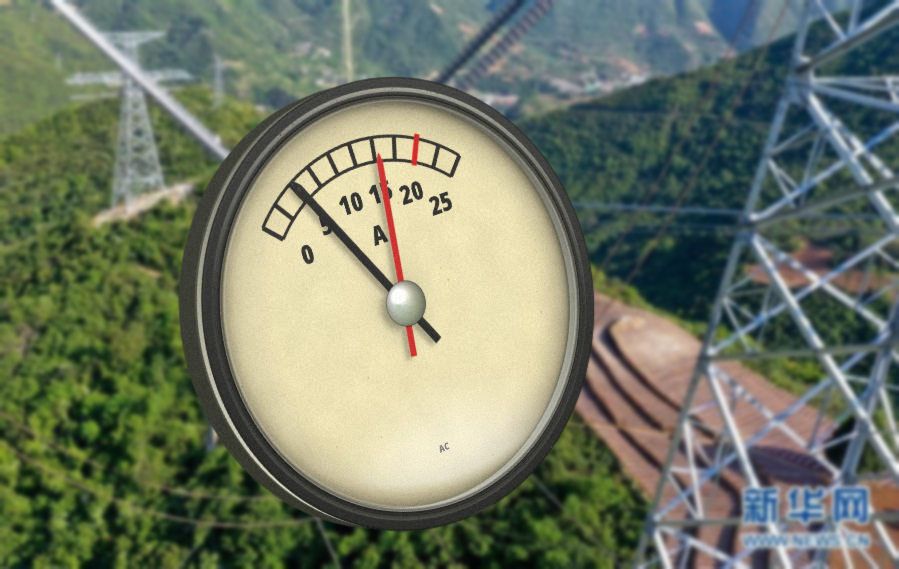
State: 5 A
